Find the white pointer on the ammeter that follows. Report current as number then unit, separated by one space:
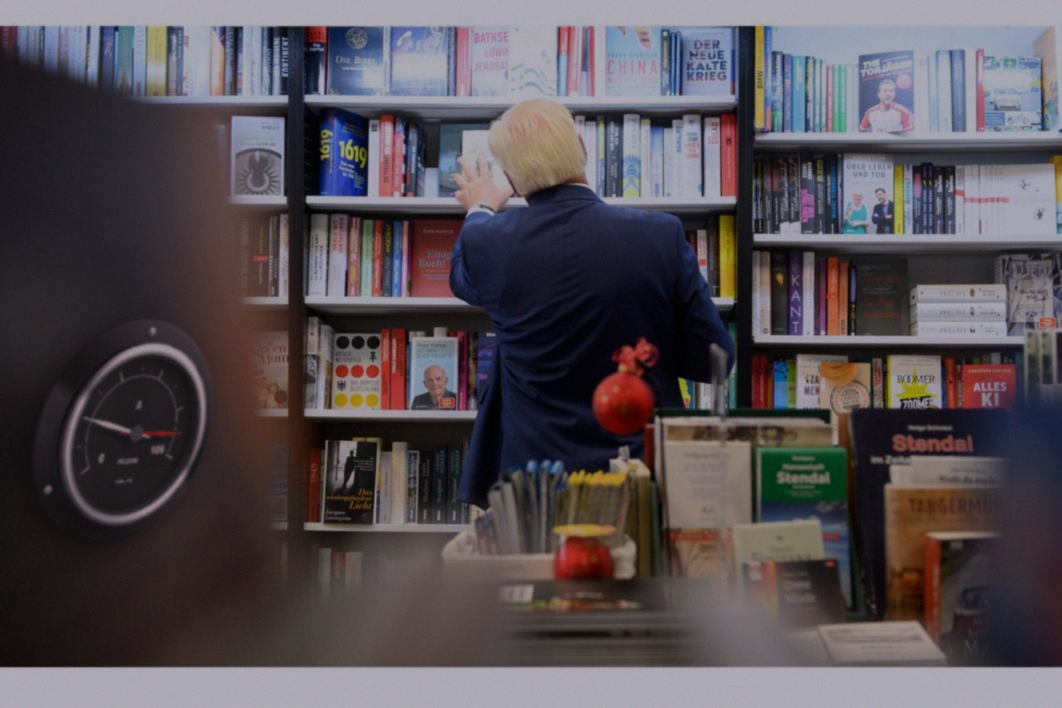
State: 20 A
